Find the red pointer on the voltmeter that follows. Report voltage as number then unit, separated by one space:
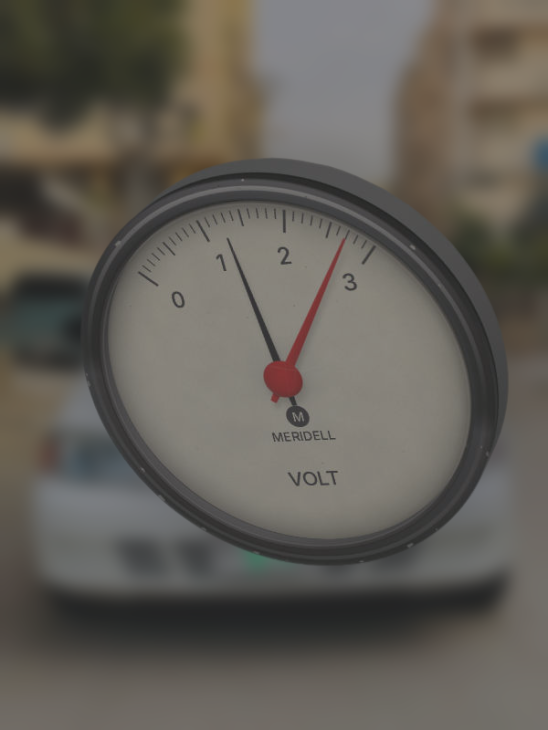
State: 2.7 V
